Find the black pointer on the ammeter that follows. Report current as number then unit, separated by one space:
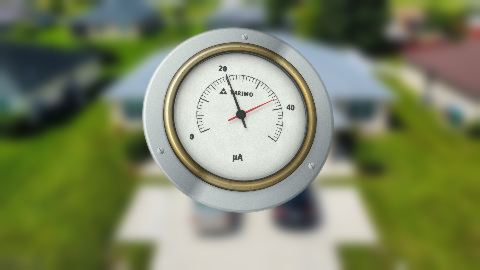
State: 20 µA
